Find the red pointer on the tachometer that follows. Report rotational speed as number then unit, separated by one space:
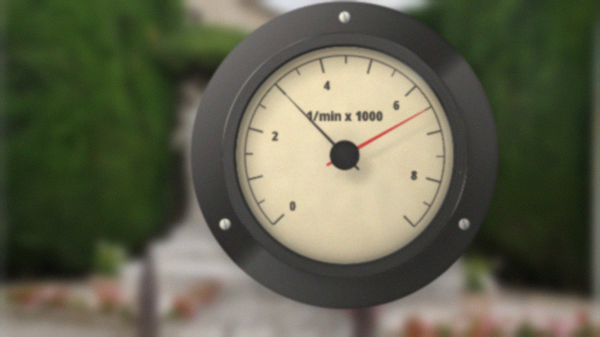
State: 6500 rpm
